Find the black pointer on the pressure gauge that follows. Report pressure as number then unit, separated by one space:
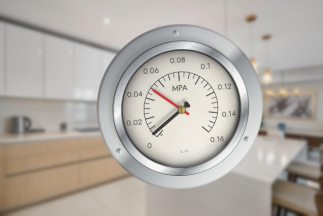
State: 0.005 MPa
